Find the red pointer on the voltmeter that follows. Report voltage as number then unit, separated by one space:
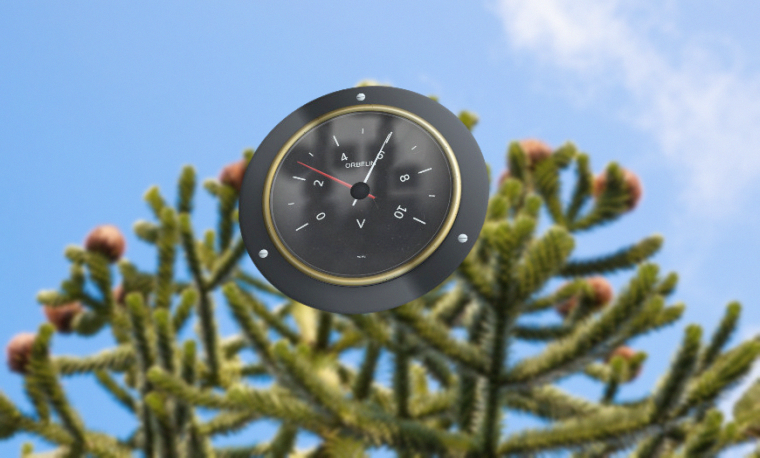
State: 2.5 V
